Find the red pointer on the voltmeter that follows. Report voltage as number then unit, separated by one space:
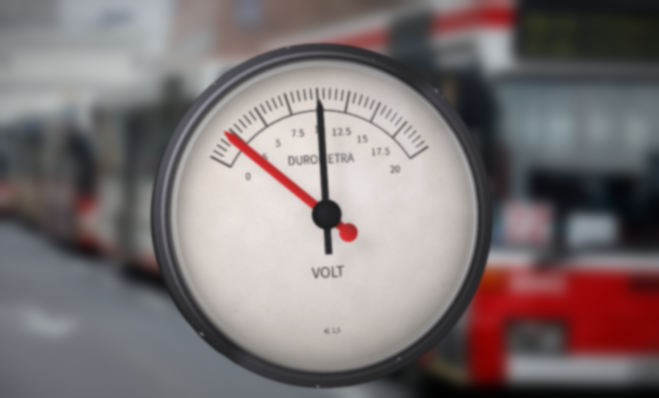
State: 2 V
